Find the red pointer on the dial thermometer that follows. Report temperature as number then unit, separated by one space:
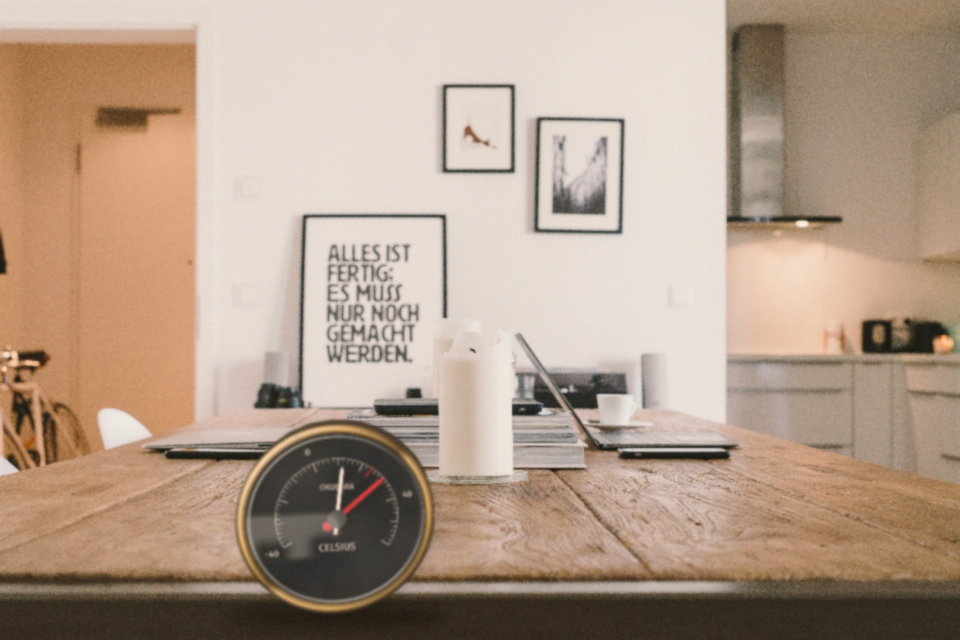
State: 30 °C
